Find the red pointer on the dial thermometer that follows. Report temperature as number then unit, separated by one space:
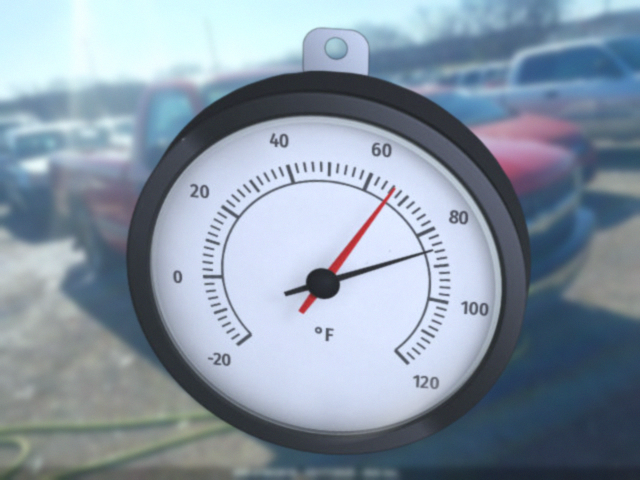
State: 66 °F
